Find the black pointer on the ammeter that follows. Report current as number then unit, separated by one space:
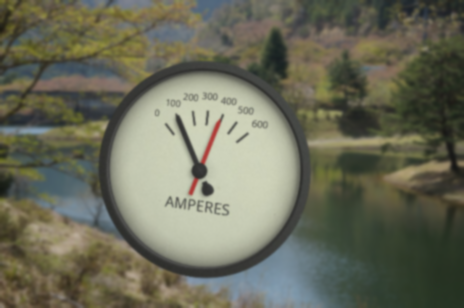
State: 100 A
